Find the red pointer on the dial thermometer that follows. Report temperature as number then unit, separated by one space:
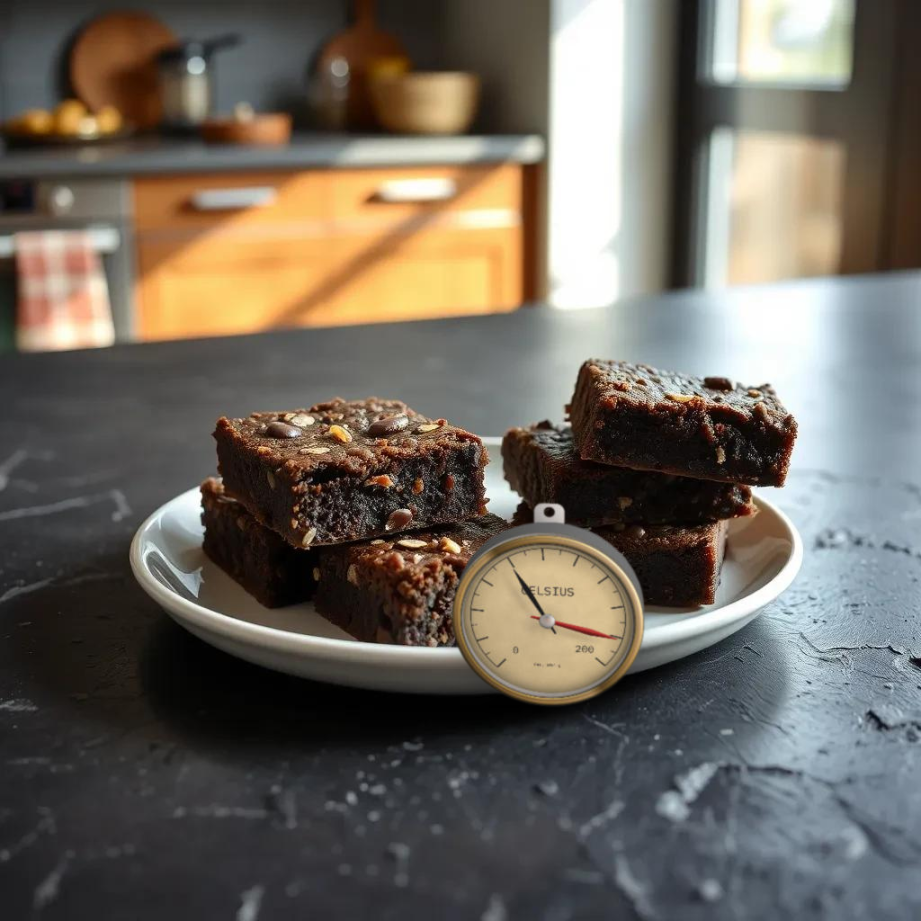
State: 180 °C
